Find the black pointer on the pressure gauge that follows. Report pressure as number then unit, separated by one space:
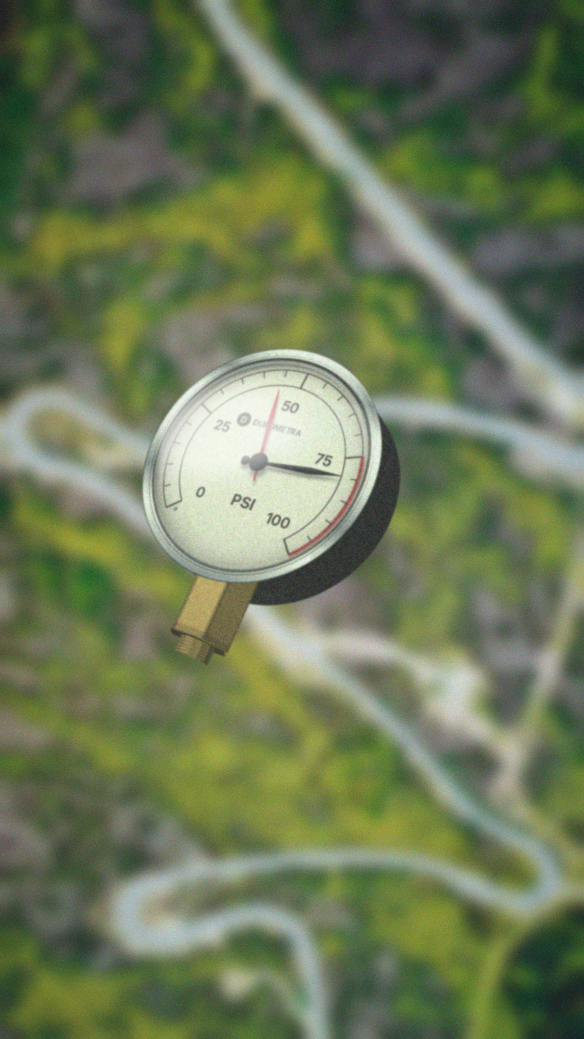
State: 80 psi
